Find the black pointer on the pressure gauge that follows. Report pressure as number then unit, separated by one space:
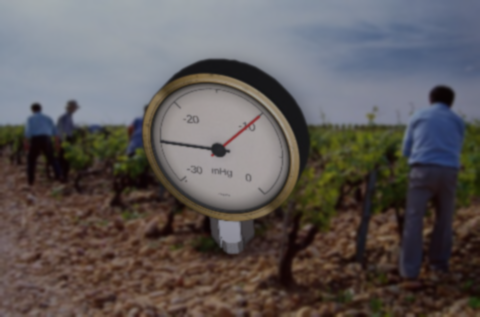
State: -25 inHg
